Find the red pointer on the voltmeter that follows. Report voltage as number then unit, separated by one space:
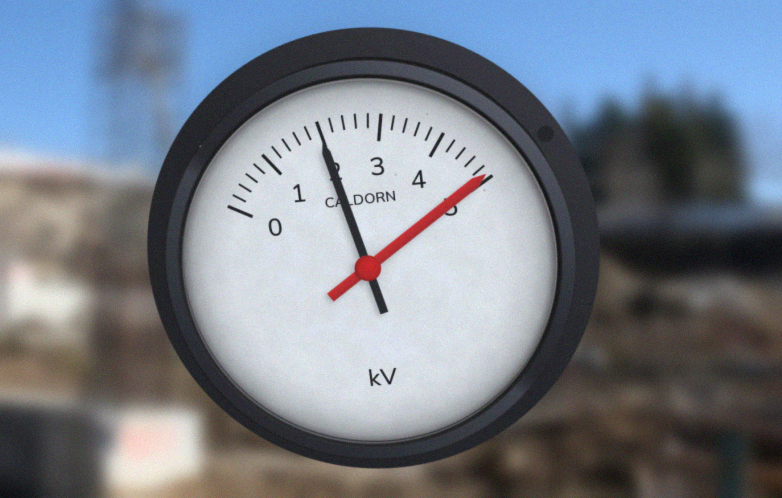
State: 4.9 kV
